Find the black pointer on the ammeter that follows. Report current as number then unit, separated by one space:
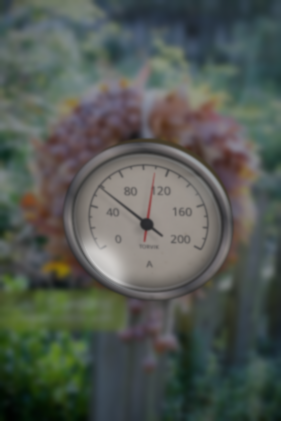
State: 60 A
